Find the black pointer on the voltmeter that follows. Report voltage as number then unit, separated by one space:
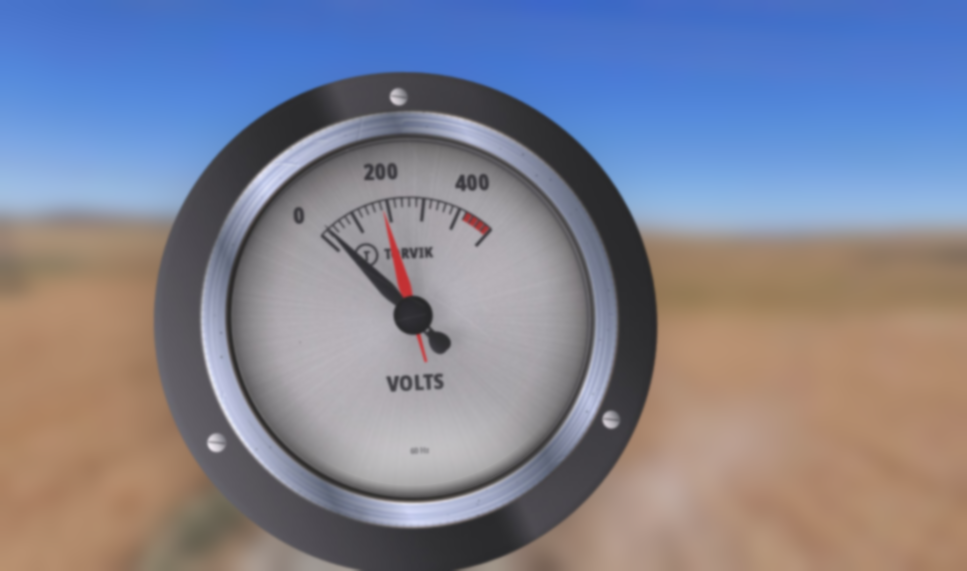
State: 20 V
